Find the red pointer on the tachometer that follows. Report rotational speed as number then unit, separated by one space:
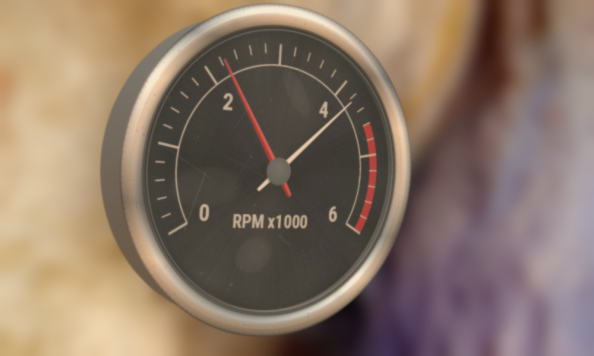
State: 2200 rpm
